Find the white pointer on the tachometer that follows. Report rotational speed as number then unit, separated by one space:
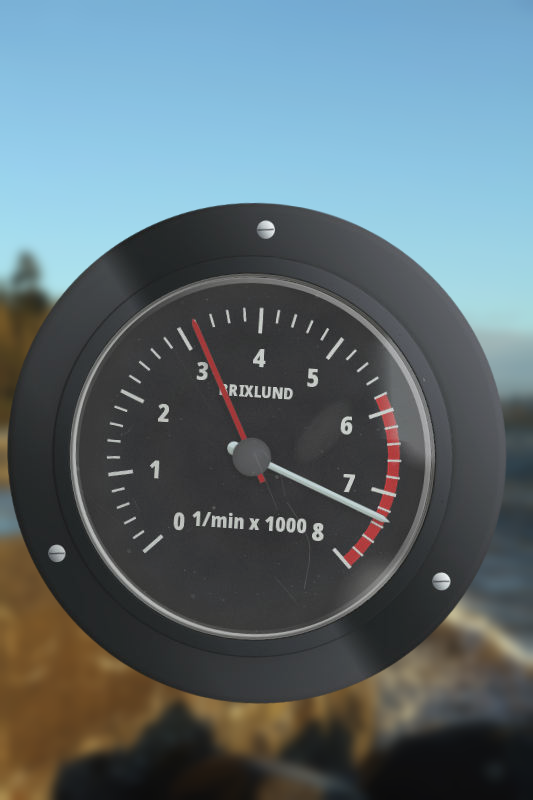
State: 7300 rpm
